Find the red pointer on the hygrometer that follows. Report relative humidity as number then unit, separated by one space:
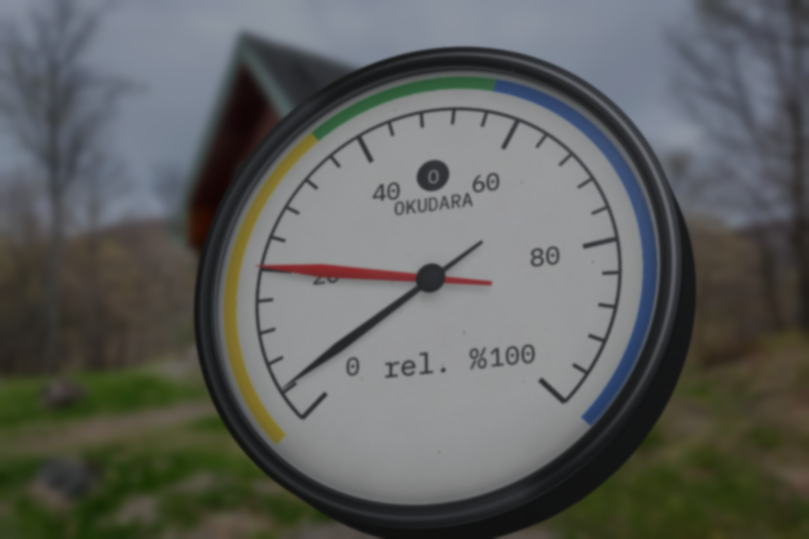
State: 20 %
